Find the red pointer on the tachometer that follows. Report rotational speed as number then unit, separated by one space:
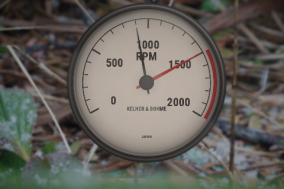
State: 1500 rpm
